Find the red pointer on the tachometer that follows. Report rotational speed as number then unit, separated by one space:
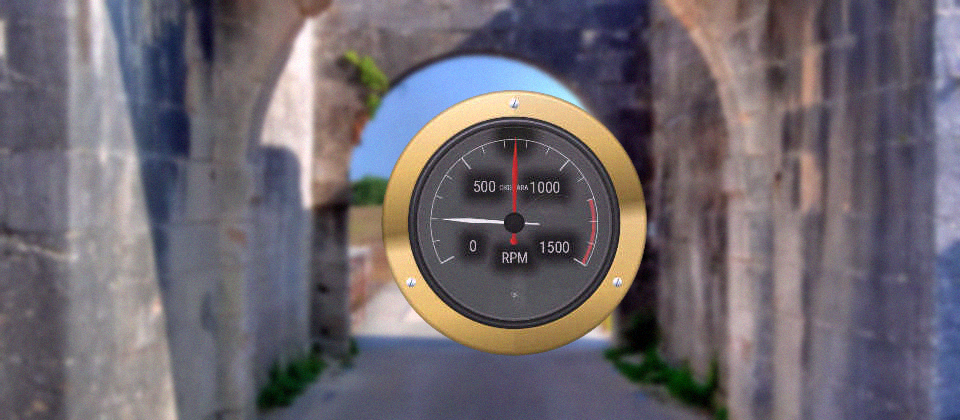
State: 750 rpm
